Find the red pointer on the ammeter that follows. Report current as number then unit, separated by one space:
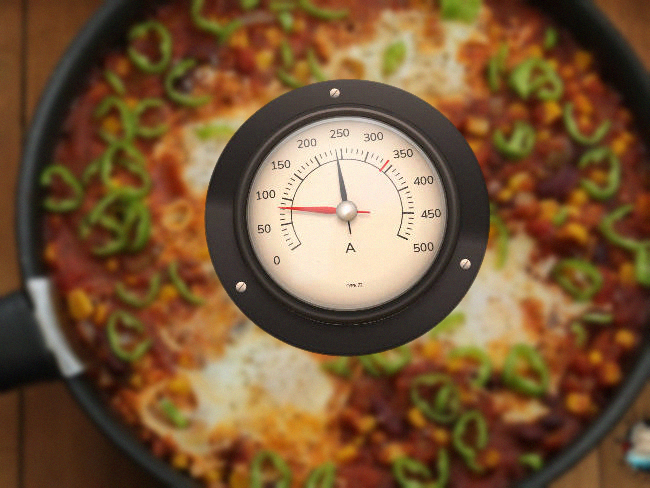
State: 80 A
